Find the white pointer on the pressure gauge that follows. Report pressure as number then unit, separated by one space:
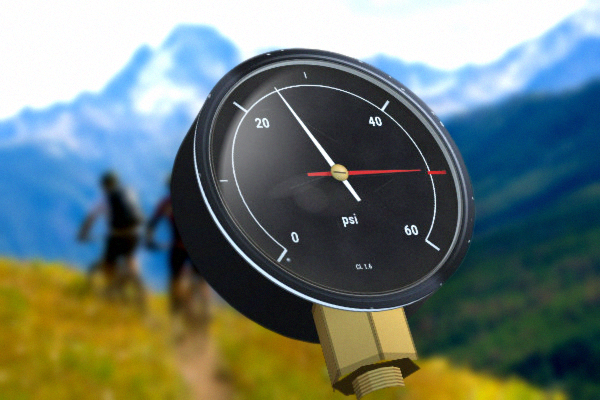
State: 25 psi
